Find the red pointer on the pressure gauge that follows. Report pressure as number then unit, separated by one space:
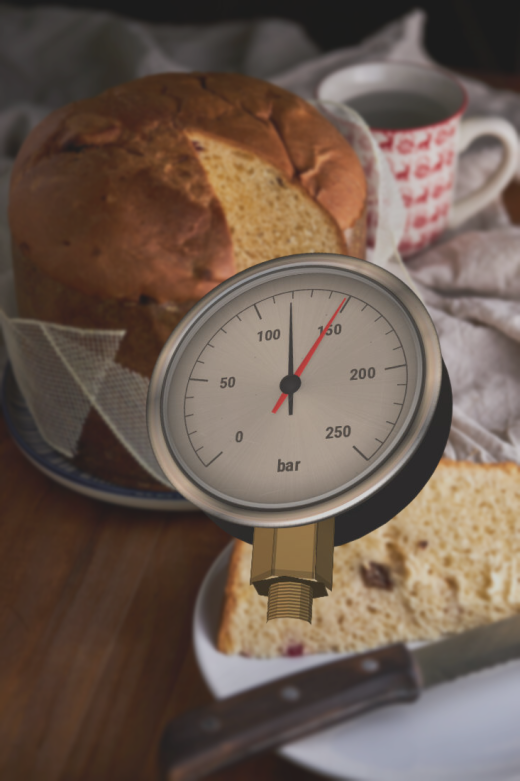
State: 150 bar
